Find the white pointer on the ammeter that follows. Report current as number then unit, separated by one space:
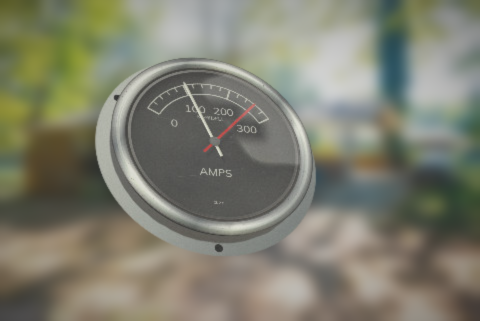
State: 100 A
